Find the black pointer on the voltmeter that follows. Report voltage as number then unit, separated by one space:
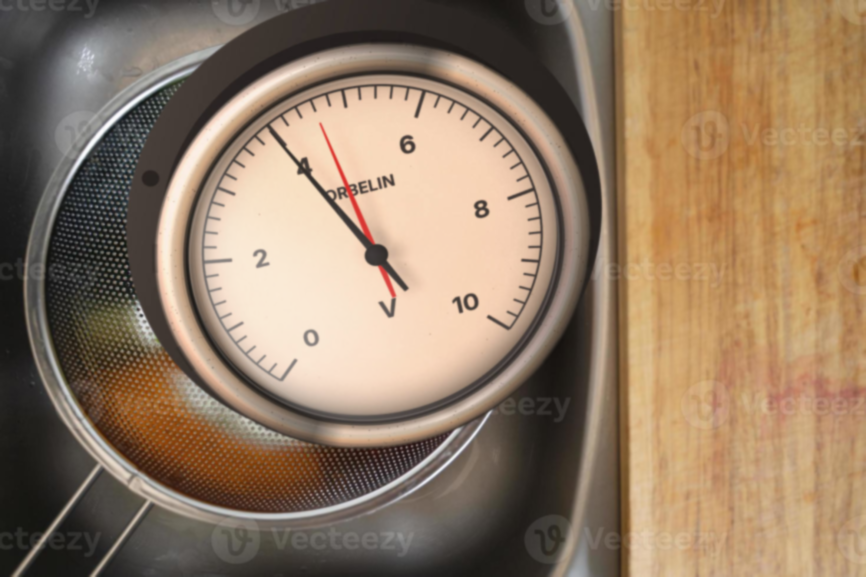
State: 4 V
